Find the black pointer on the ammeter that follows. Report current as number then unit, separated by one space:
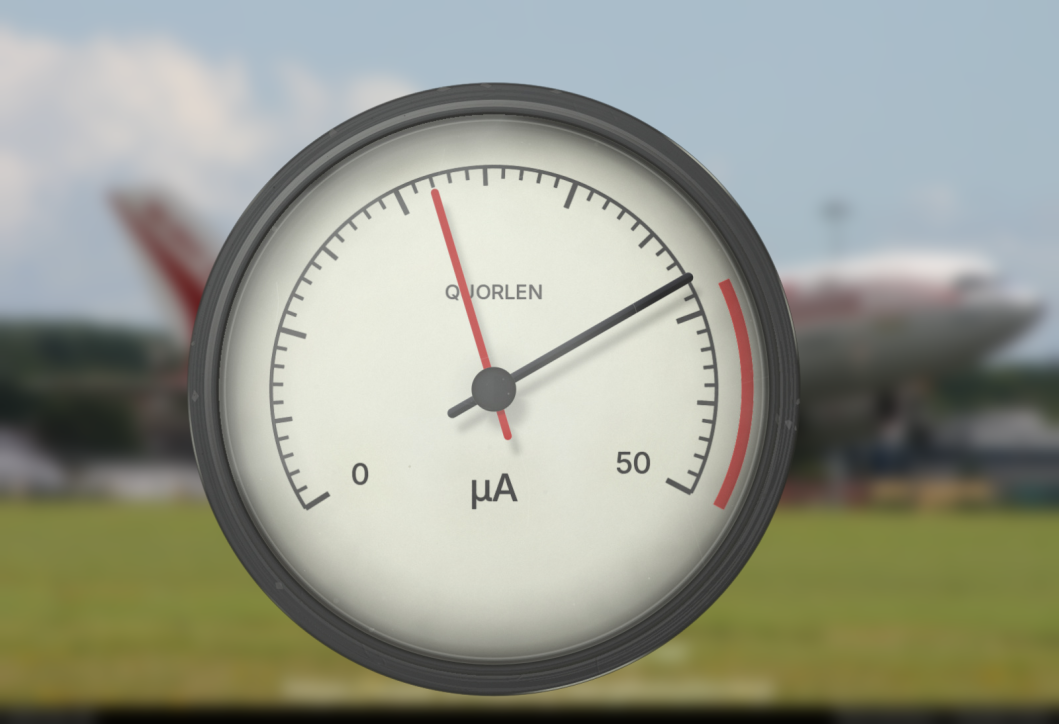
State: 38 µA
